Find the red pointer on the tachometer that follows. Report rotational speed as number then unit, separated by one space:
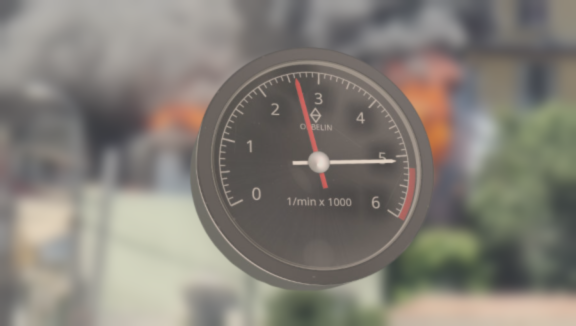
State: 2600 rpm
